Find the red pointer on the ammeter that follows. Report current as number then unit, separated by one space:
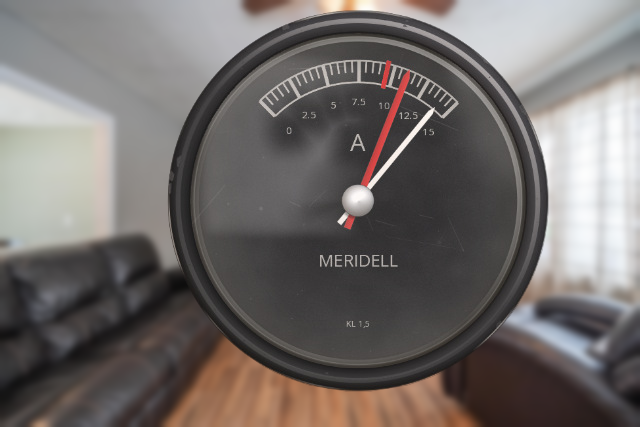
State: 11 A
